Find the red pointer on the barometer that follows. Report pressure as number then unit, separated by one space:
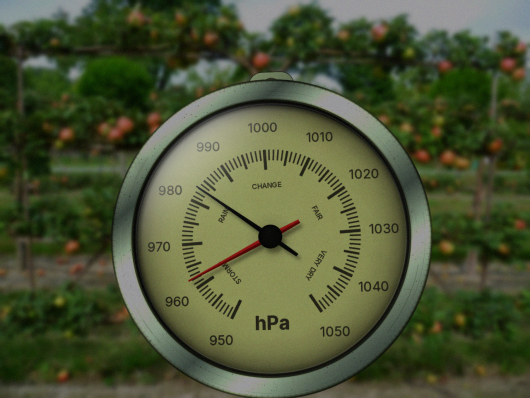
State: 962 hPa
